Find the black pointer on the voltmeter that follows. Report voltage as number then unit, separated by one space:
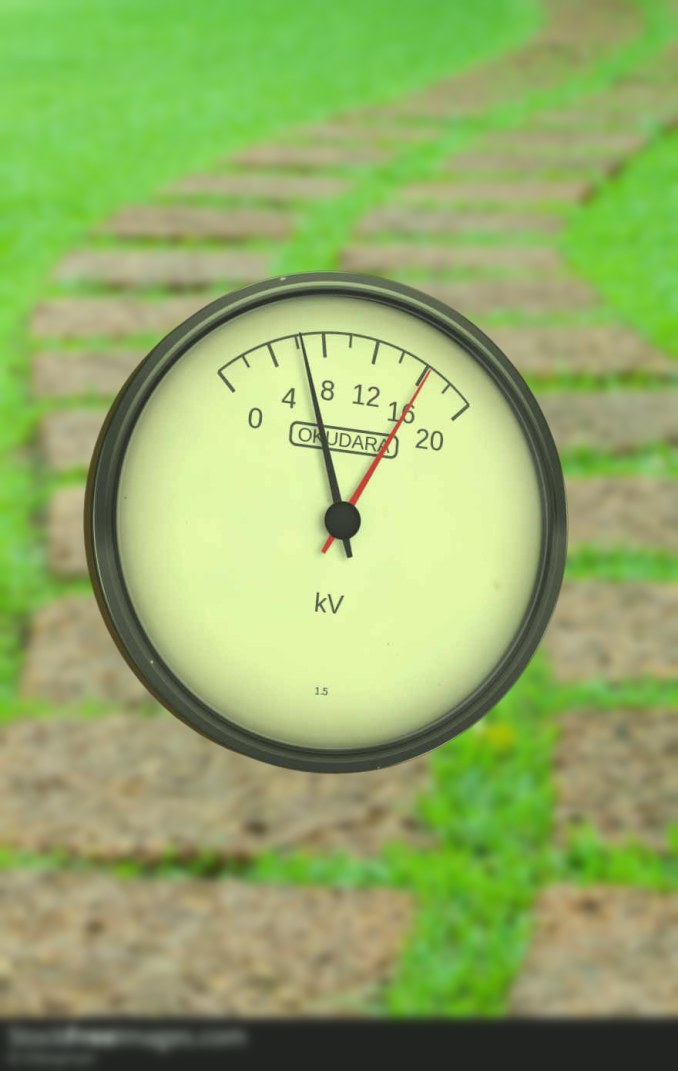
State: 6 kV
